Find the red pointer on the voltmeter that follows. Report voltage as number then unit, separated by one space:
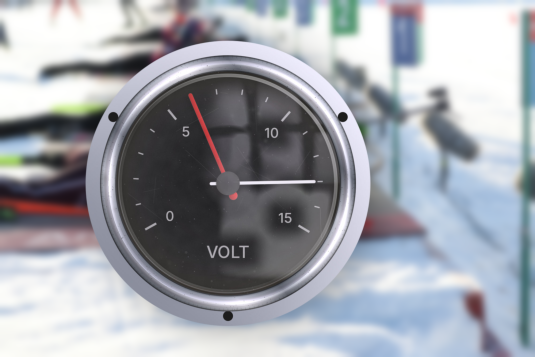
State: 6 V
